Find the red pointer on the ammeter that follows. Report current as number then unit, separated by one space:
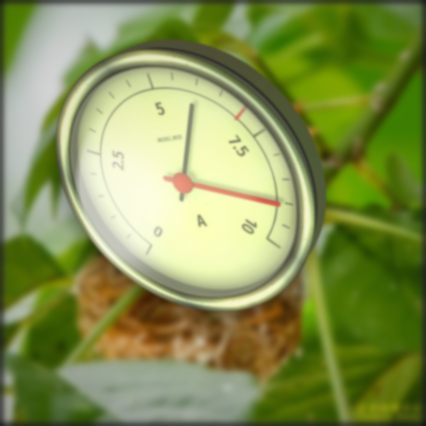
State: 9 A
